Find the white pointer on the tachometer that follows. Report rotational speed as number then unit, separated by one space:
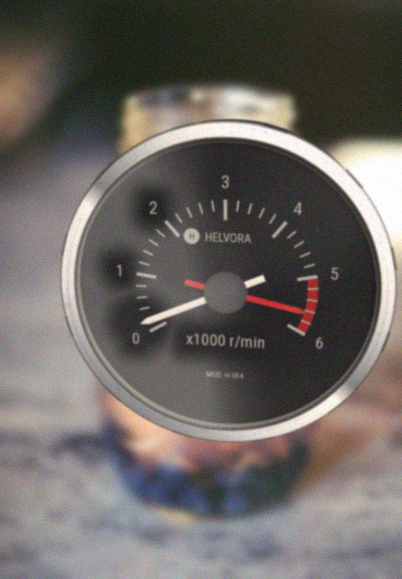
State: 200 rpm
